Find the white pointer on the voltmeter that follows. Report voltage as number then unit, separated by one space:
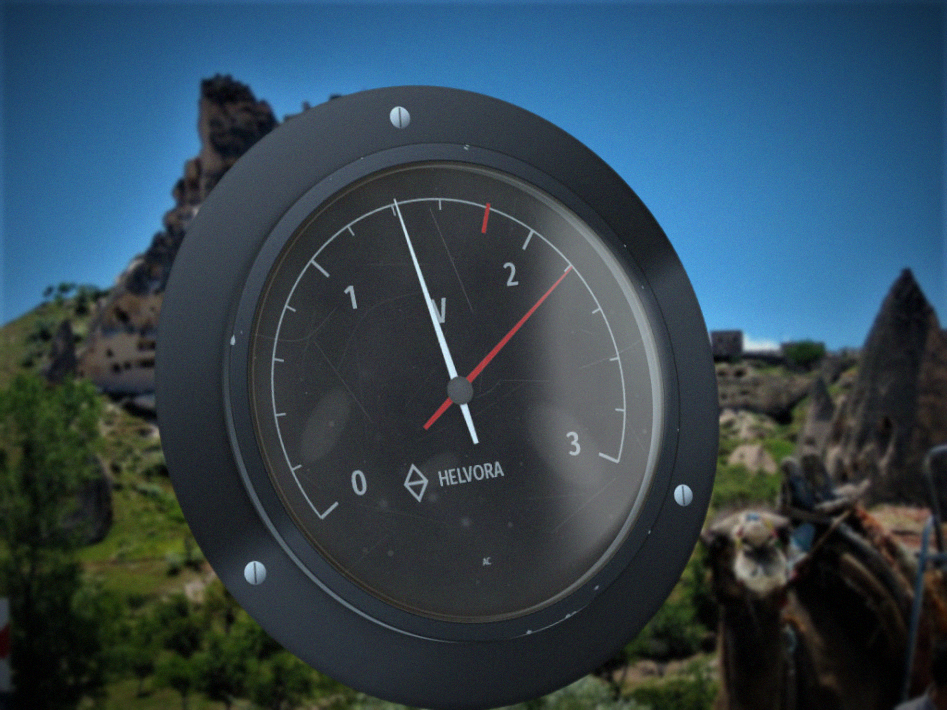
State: 1.4 V
